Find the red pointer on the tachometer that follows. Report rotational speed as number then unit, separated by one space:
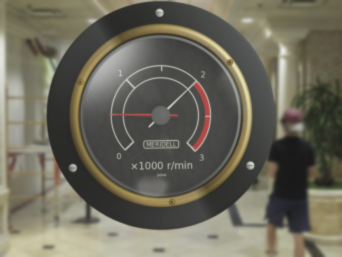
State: 500 rpm
